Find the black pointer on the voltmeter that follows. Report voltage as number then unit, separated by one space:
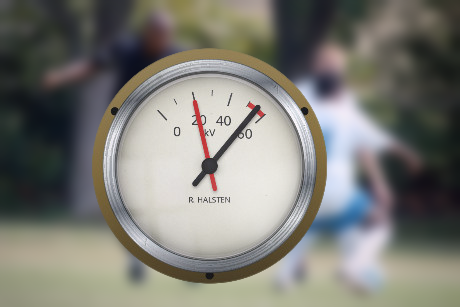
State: 55 kV
